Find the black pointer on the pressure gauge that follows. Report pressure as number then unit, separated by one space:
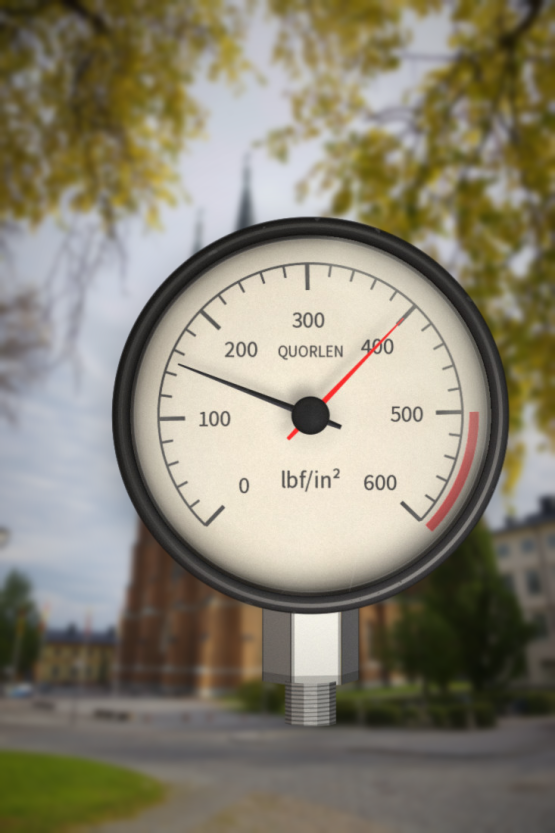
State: 150 psi
